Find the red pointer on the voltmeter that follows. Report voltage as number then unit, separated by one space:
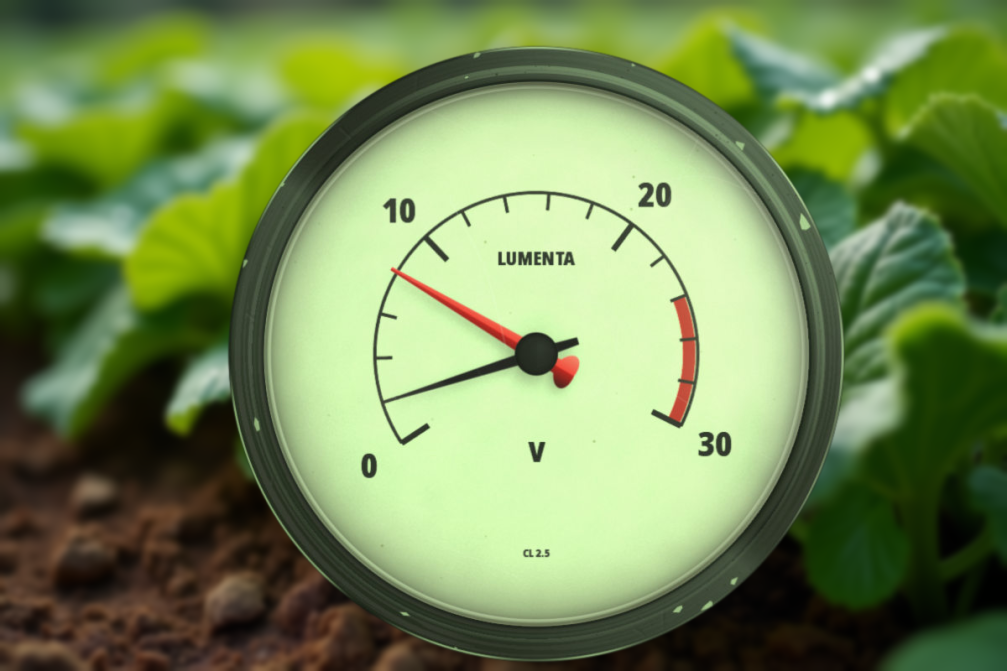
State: 8 V
